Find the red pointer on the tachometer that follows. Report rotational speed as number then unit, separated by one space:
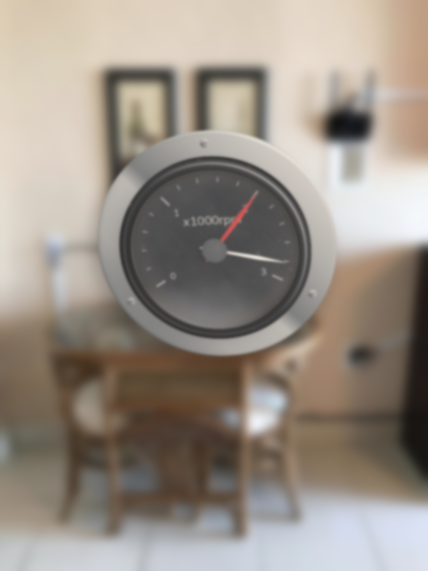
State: 2000 rpm
